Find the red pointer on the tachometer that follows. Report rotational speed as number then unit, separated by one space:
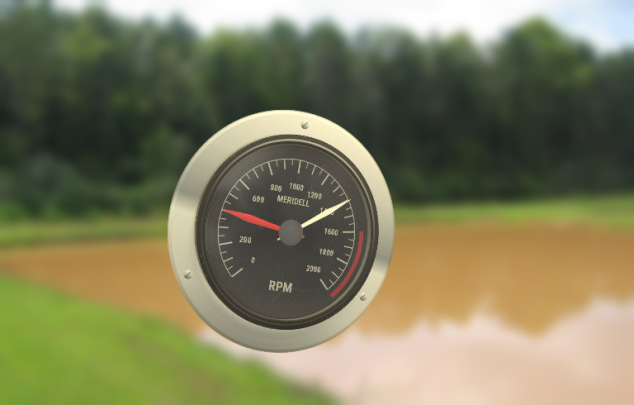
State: 400 rpm
